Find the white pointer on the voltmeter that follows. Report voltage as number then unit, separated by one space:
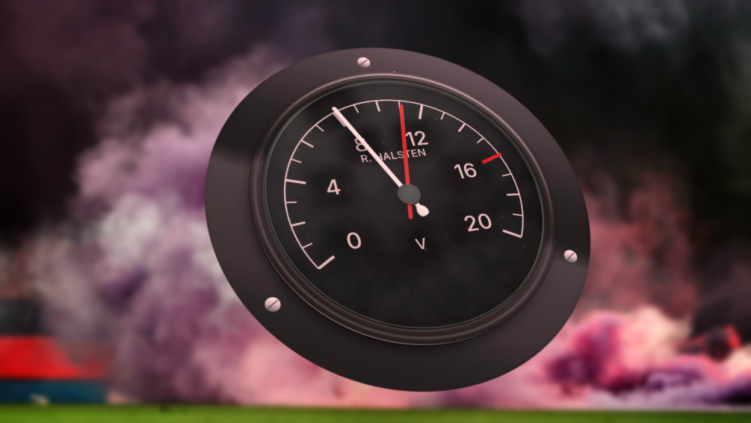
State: 8 V
